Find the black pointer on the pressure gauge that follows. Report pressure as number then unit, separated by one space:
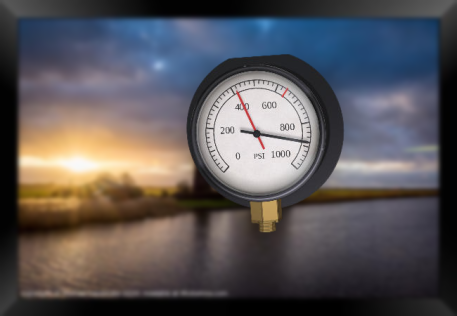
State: 880 psi
